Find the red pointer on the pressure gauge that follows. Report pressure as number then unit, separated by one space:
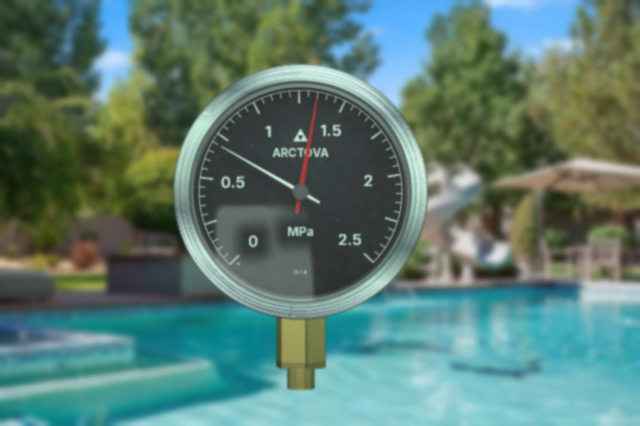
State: 1.35 MPa
